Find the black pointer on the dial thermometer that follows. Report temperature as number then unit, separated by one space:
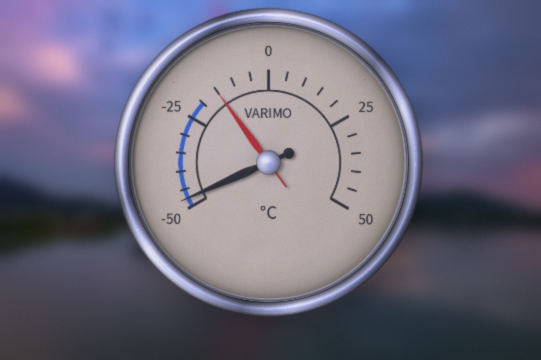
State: -47.5 °C
